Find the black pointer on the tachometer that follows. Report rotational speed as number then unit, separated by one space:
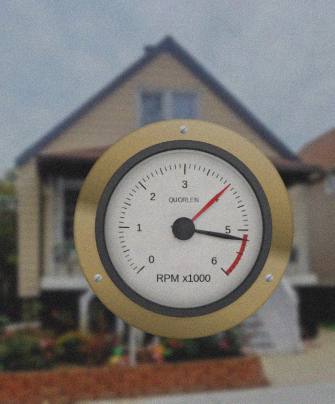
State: 5200 rpm
